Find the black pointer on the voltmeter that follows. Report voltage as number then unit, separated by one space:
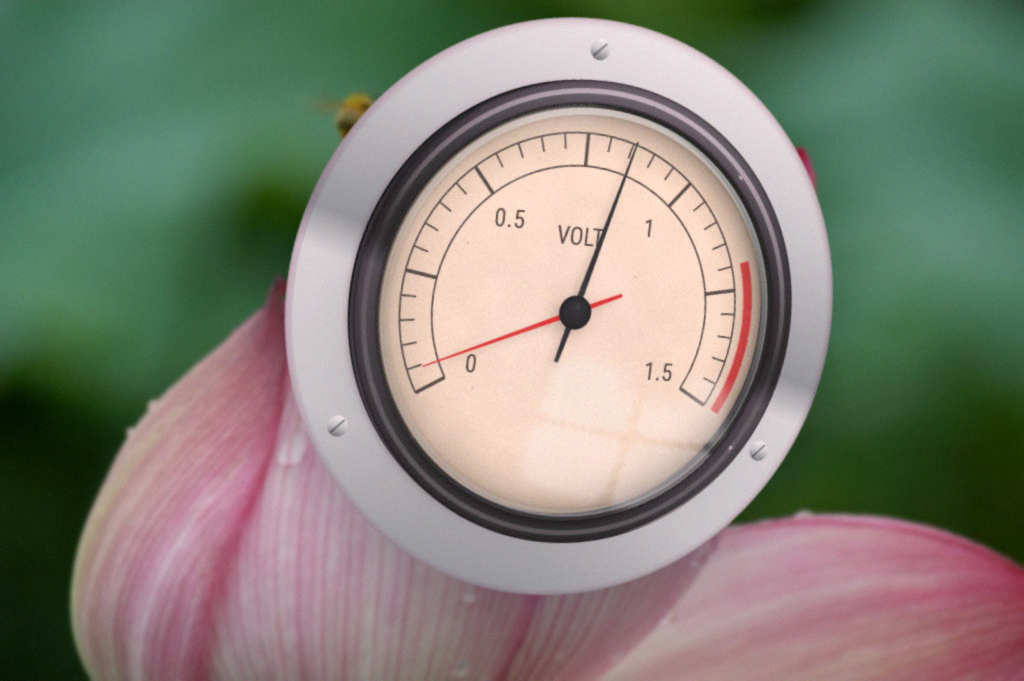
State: 0.85 V
